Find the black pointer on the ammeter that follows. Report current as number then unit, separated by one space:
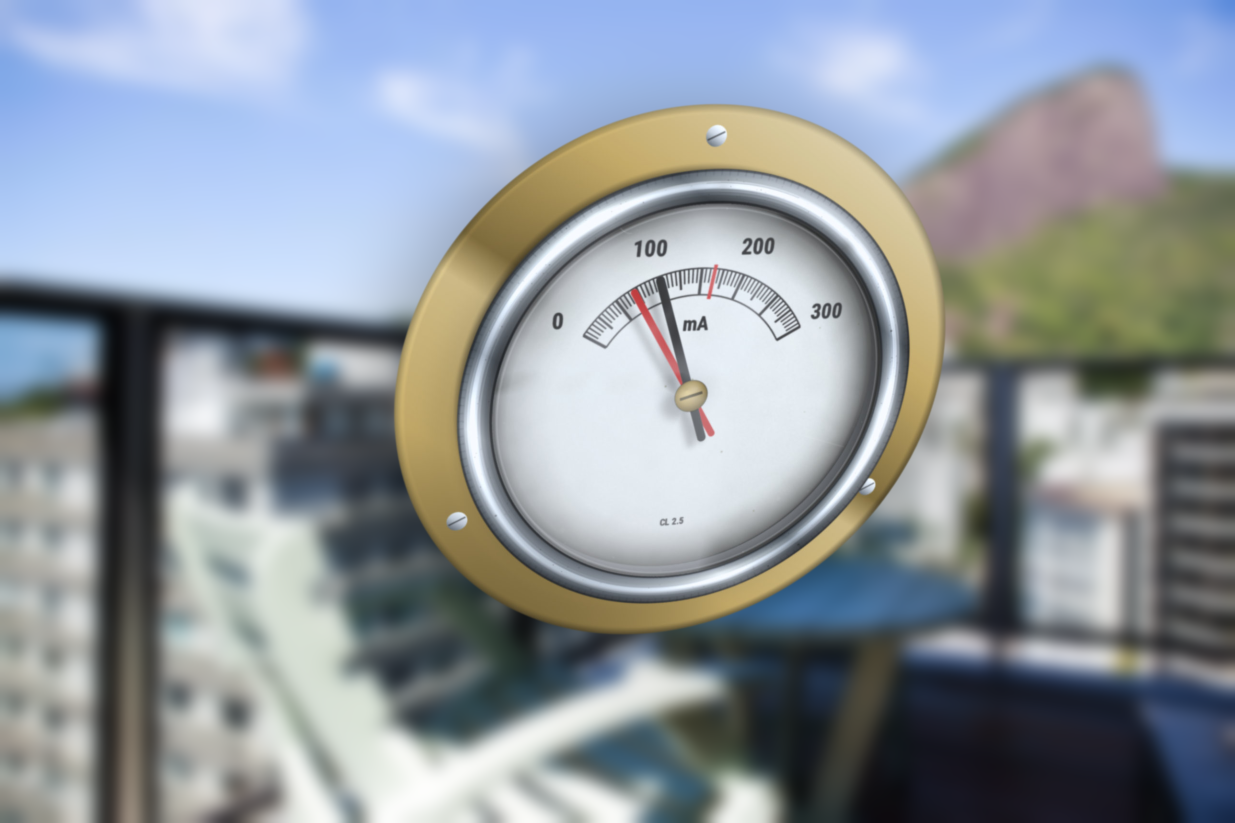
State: 100 mA
